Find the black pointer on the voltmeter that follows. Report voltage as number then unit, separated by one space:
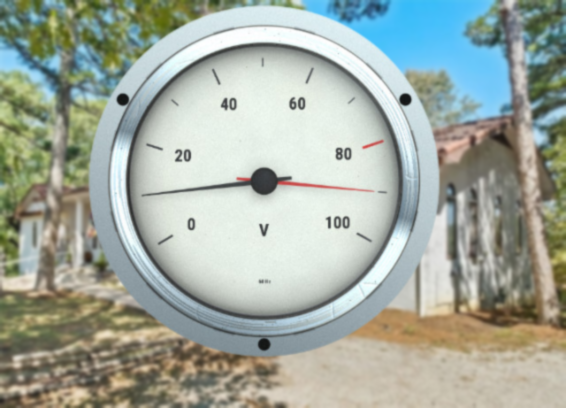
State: 10 V
